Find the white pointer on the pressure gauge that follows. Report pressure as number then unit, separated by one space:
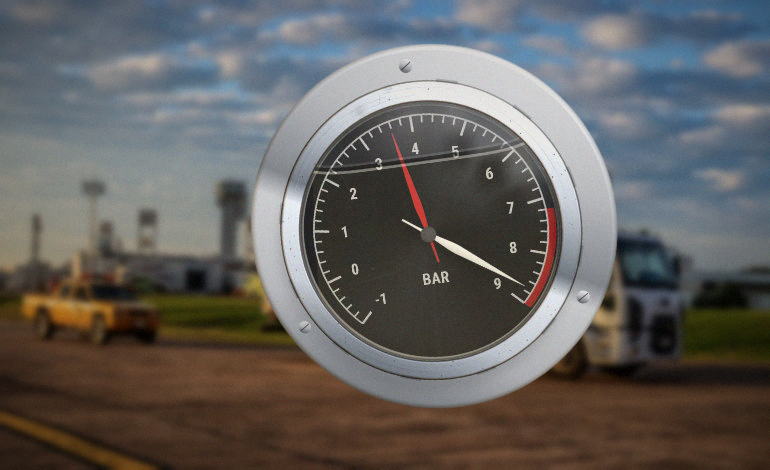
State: 8.7 bar
